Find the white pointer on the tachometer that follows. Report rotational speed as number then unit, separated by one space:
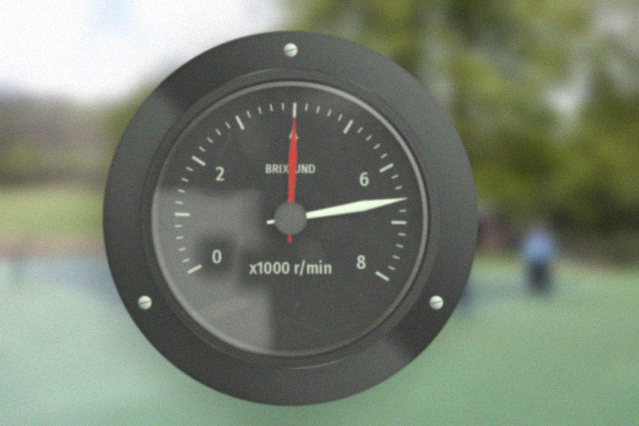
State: 6600 rpm
